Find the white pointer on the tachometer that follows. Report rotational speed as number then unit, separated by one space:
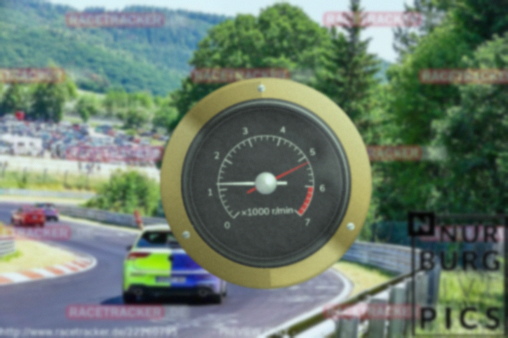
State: 1200 rpm
